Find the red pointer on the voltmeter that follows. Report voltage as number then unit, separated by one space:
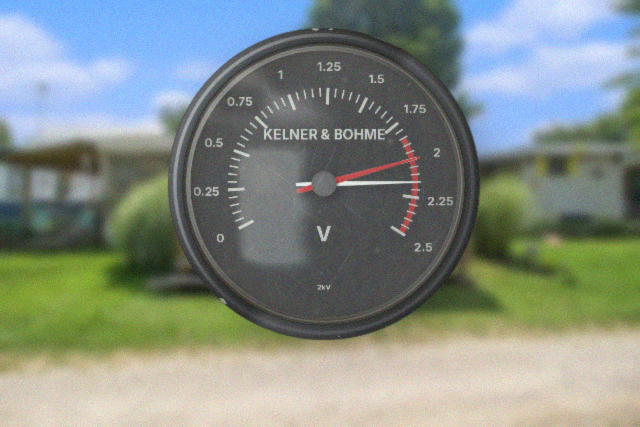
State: 2 V
